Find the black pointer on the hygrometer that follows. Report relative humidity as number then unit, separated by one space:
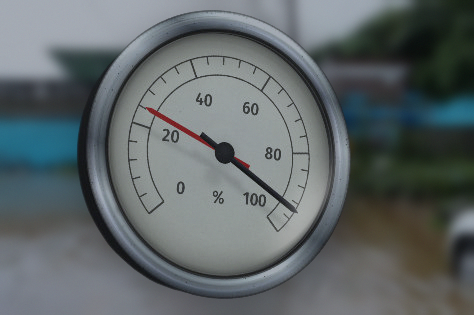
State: 94 %
